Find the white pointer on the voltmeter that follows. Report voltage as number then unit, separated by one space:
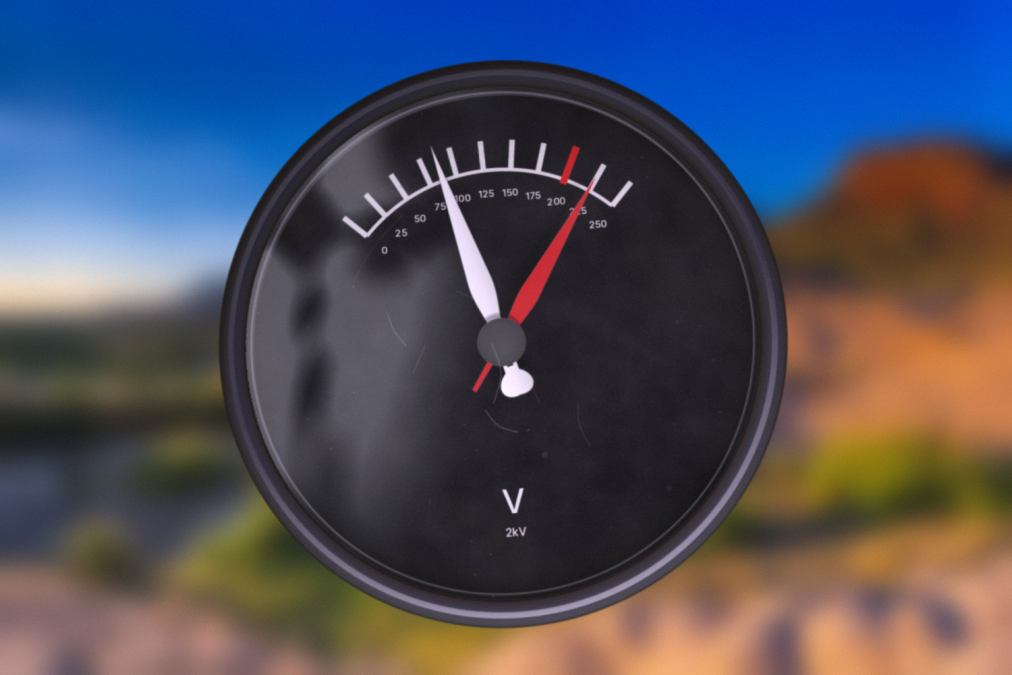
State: 87.5 V
